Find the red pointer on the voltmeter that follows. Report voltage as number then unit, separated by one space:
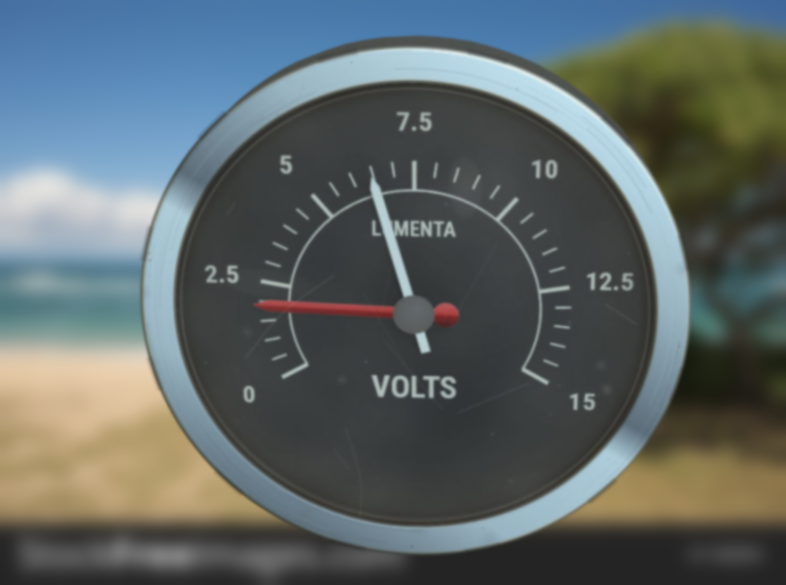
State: 2 V
